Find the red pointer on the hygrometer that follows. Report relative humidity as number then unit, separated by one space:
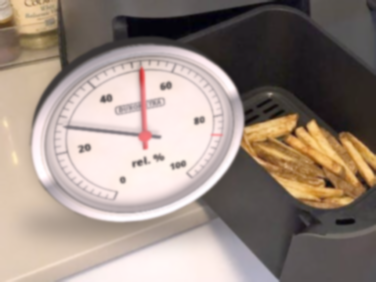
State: 52 %
